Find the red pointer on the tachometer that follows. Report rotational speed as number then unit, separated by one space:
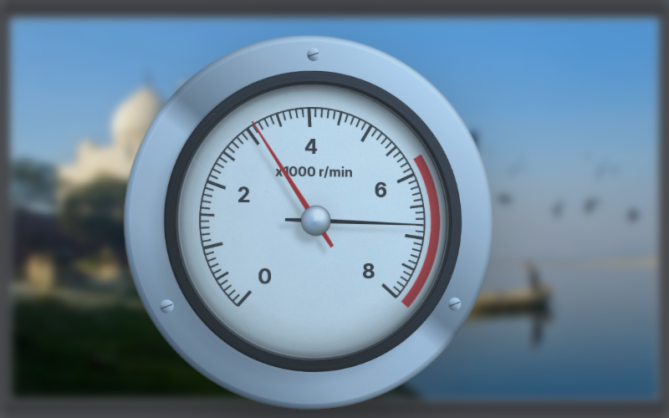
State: 3100 rpm
